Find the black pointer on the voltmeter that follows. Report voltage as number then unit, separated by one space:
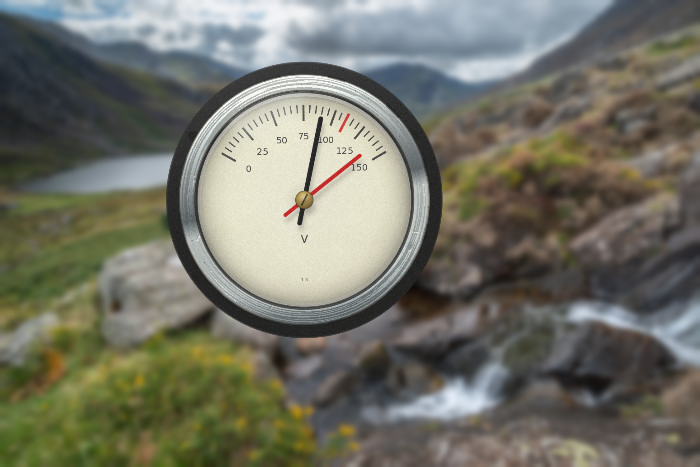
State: 90 V
